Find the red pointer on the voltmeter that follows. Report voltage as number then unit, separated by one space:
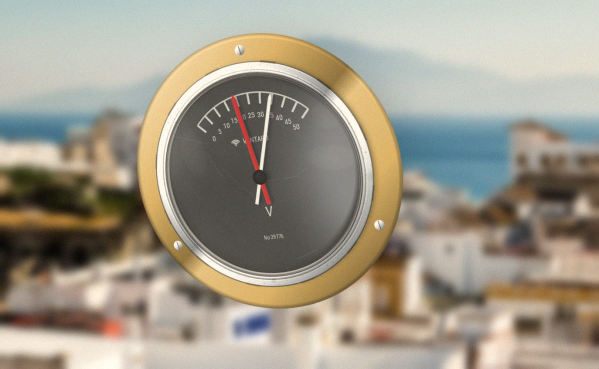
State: 20 V
